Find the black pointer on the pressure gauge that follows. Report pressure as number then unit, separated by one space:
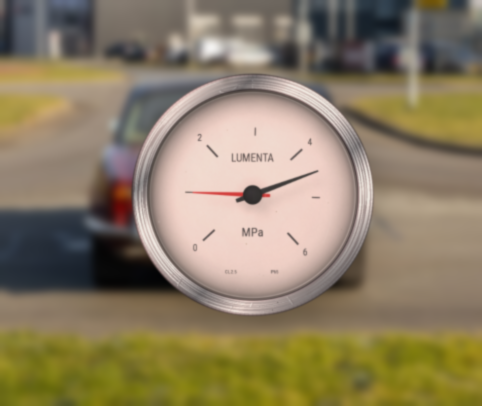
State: 4.5 MPa
